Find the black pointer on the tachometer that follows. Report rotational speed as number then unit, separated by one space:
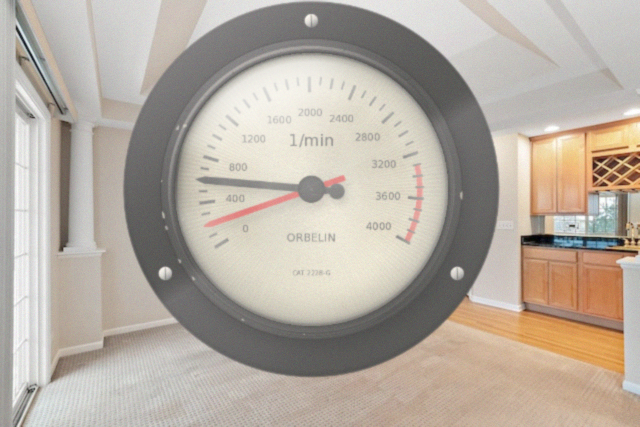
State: 600 rpm
